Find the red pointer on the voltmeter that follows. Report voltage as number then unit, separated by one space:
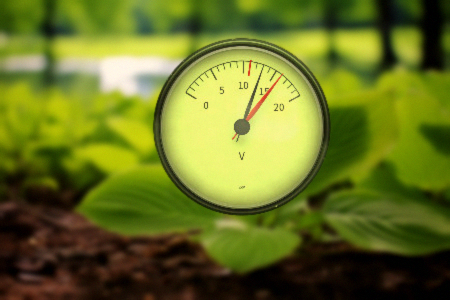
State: 16 V
